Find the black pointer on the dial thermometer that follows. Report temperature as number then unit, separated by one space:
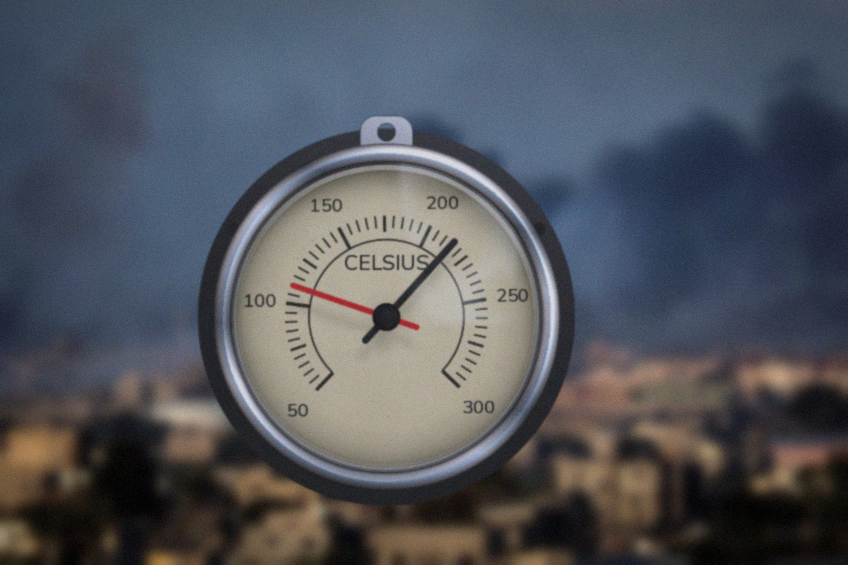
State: 215 °C
